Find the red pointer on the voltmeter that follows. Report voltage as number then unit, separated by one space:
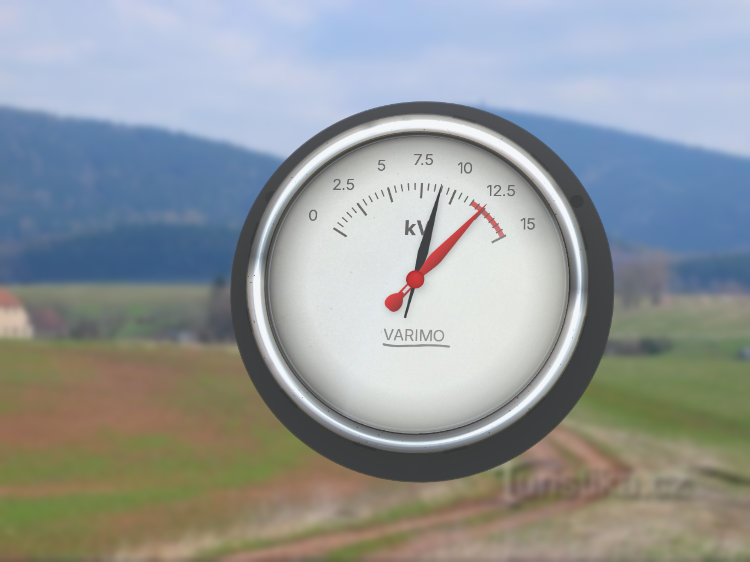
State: 12.5 kV
